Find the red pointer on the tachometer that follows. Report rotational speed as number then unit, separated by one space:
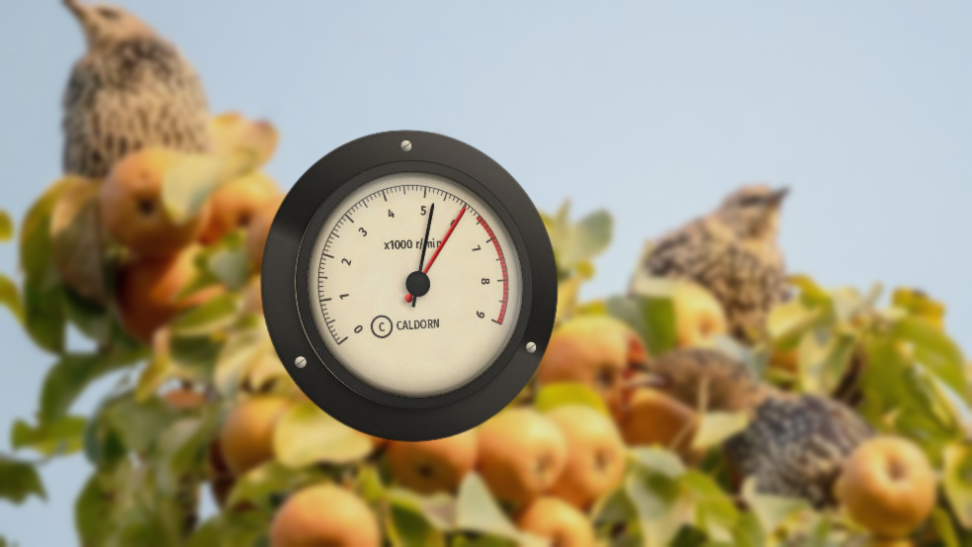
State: 6000 rpm
